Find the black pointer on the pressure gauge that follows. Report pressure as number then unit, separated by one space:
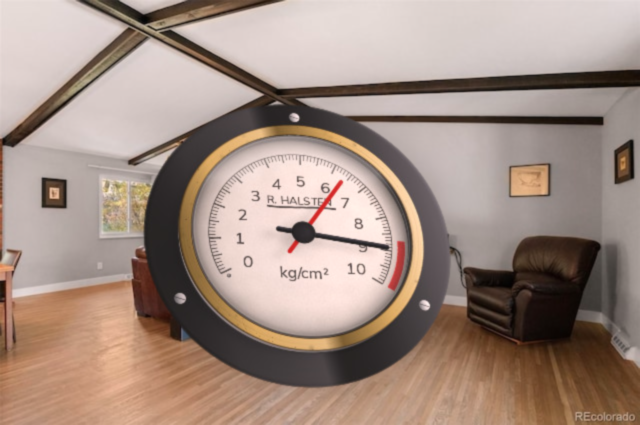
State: 9 kg/cm²
